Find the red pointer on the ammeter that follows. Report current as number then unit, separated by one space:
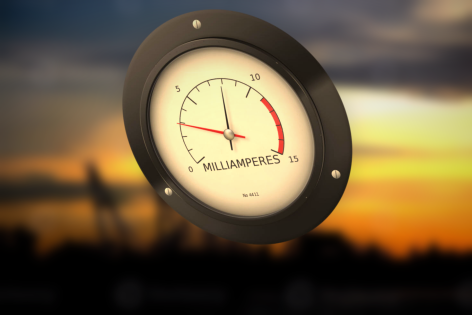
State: 3 mA
